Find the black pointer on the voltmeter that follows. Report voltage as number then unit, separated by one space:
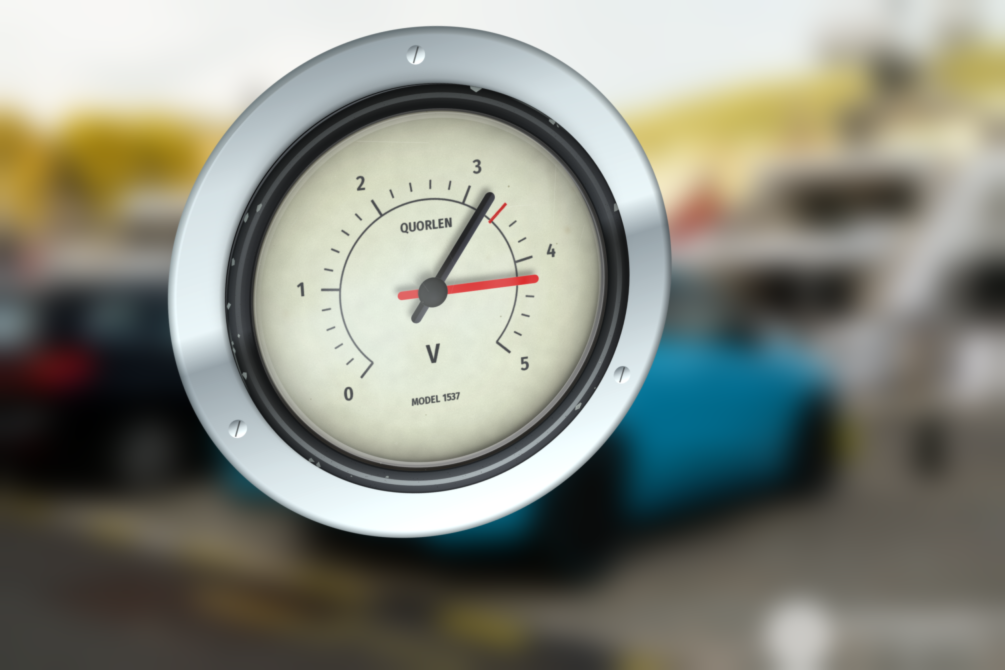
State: 3.2 V
